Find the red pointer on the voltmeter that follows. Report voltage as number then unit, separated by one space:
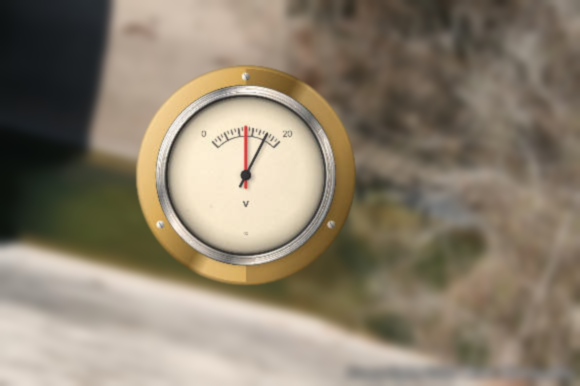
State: 10 V
